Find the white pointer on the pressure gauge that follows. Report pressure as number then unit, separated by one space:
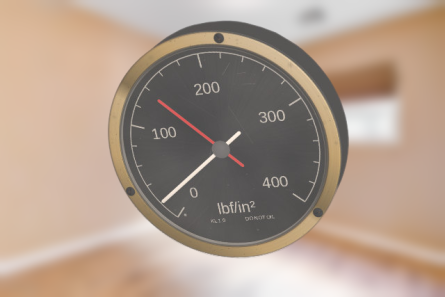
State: 20 psi
